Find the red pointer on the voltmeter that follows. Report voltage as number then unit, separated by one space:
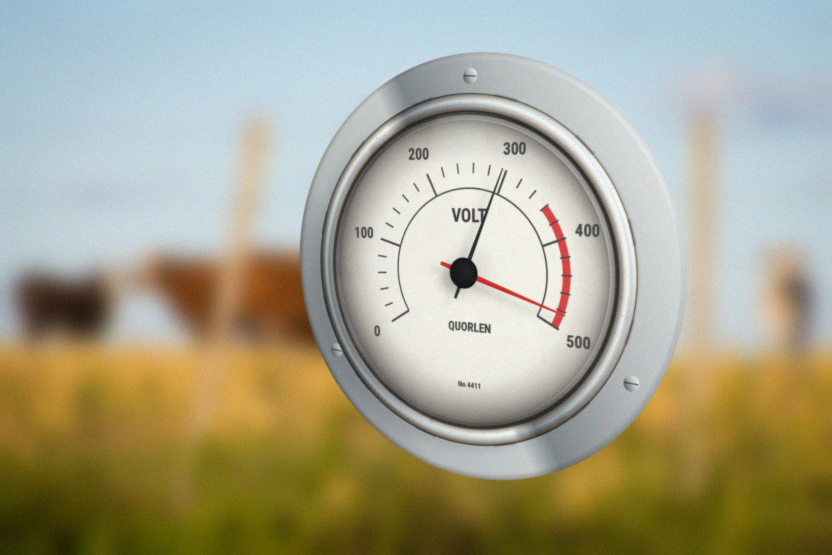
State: 480 V
